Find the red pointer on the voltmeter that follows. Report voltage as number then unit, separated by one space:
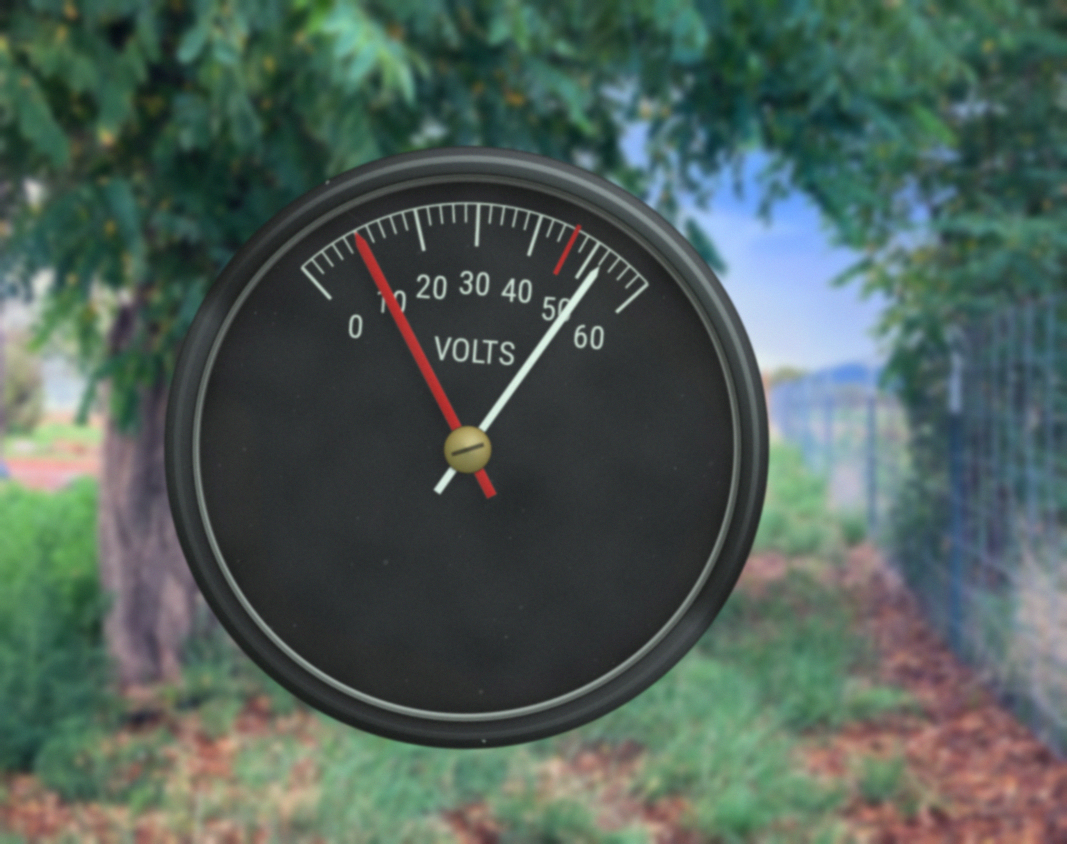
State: 10 V
